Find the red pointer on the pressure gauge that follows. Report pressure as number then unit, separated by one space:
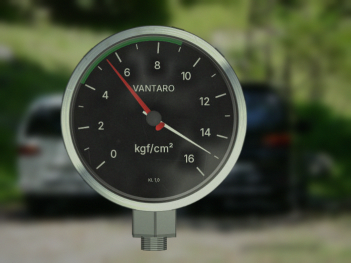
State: 5.5 kg/cm²
